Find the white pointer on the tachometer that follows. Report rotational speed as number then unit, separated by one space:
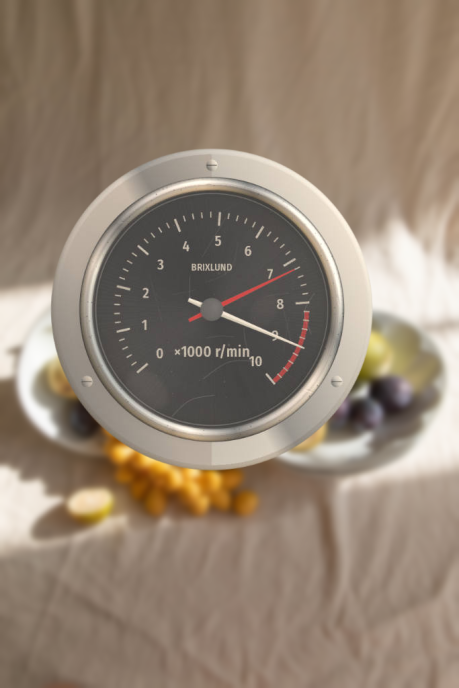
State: 9000 rpm
